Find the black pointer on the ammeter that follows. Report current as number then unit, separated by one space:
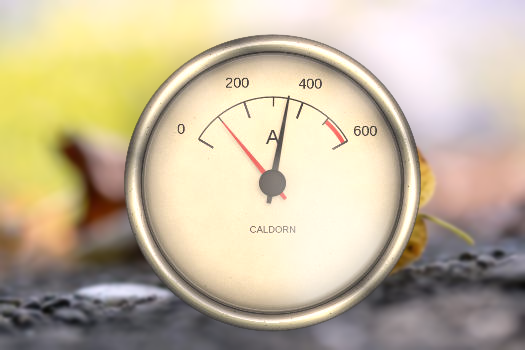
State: 350 A
